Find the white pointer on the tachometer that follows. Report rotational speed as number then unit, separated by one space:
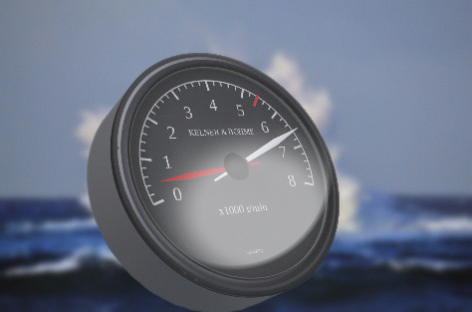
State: 6600 rpm
